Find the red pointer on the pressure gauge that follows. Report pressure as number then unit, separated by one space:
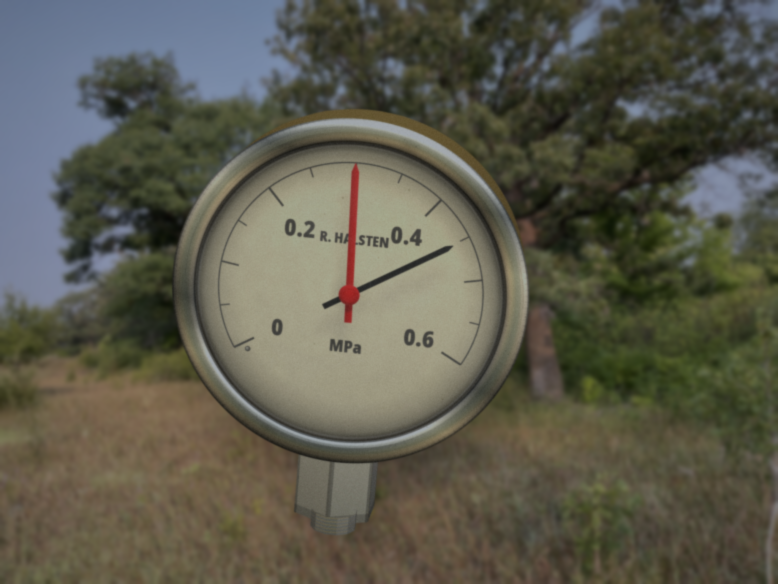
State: 0.3 MPa
